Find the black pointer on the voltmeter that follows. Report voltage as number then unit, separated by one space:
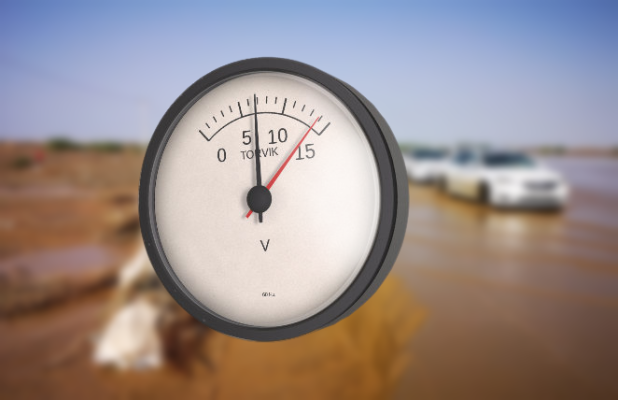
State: 7 V
